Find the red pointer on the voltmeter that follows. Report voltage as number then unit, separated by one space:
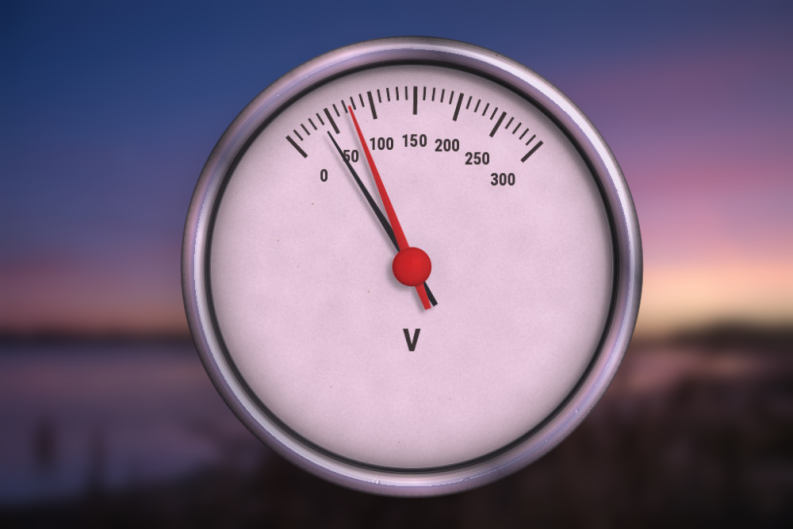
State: 75 V
